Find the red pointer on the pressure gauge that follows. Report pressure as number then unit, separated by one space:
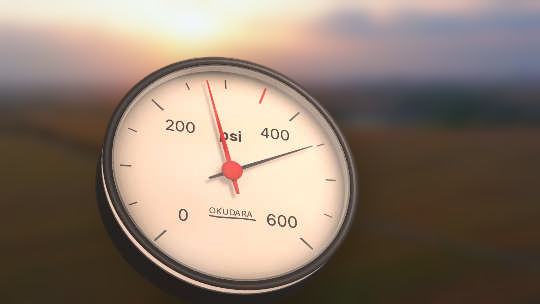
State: 275 psi
